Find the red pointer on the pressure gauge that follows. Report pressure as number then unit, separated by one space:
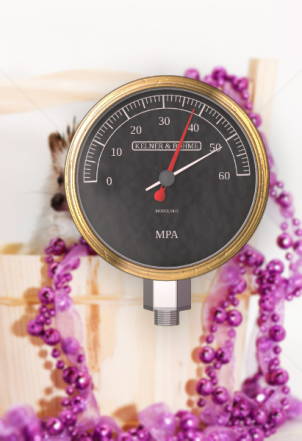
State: 38 MPa
